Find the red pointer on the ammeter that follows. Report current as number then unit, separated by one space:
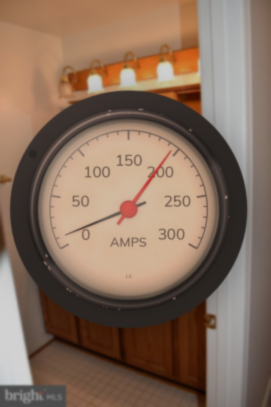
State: 195 A
